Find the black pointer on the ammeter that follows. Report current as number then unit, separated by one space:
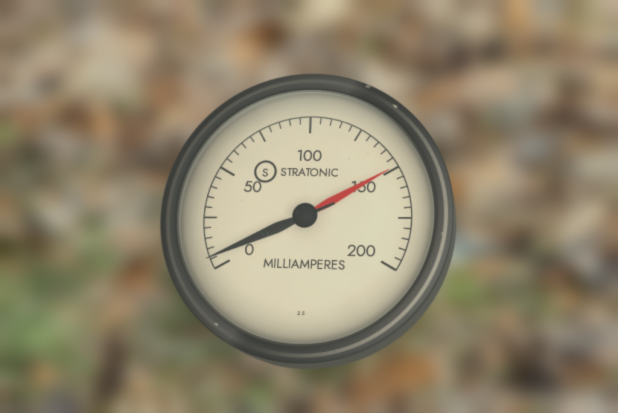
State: 5 mA
